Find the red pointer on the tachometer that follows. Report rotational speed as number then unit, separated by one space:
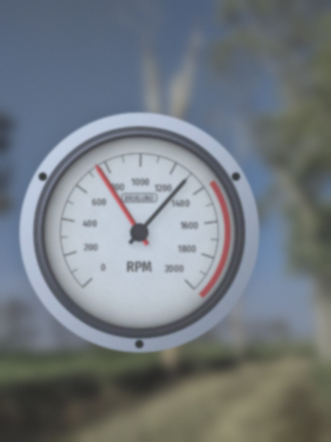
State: 750 rpm
